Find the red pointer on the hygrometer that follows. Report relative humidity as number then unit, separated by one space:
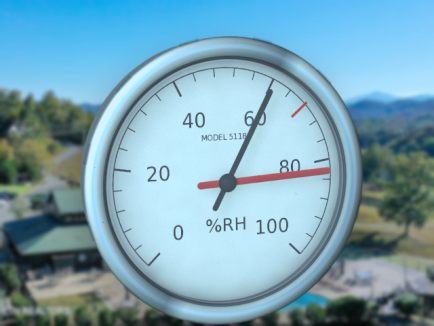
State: 82 %
